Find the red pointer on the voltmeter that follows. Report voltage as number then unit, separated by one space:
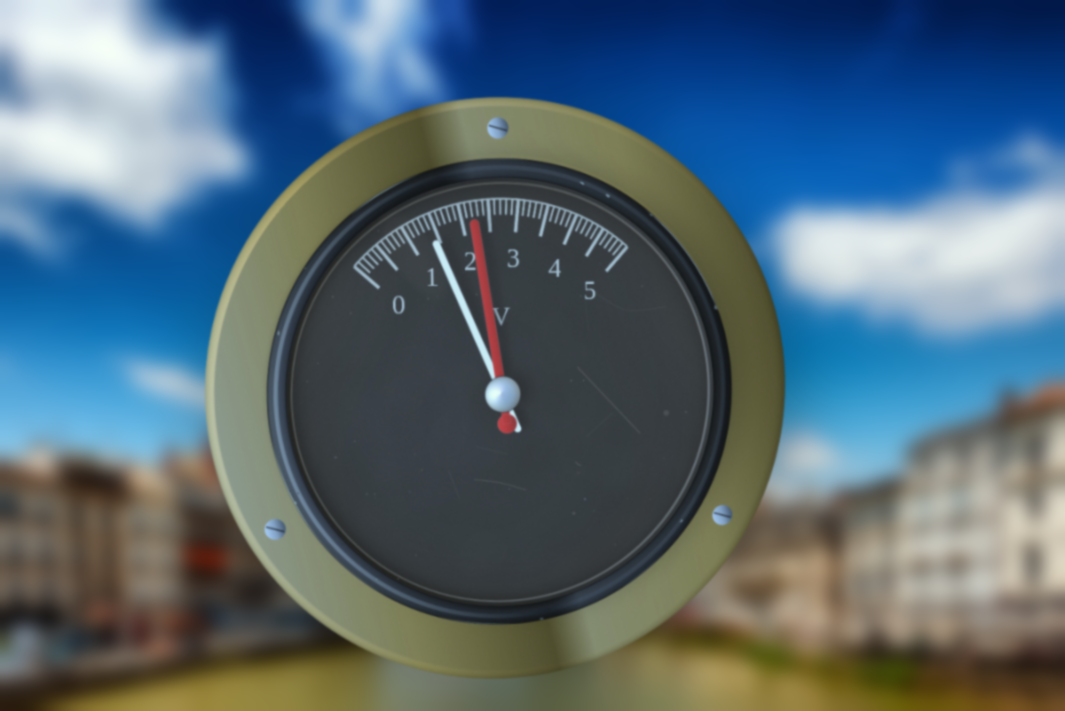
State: 2.2 V
